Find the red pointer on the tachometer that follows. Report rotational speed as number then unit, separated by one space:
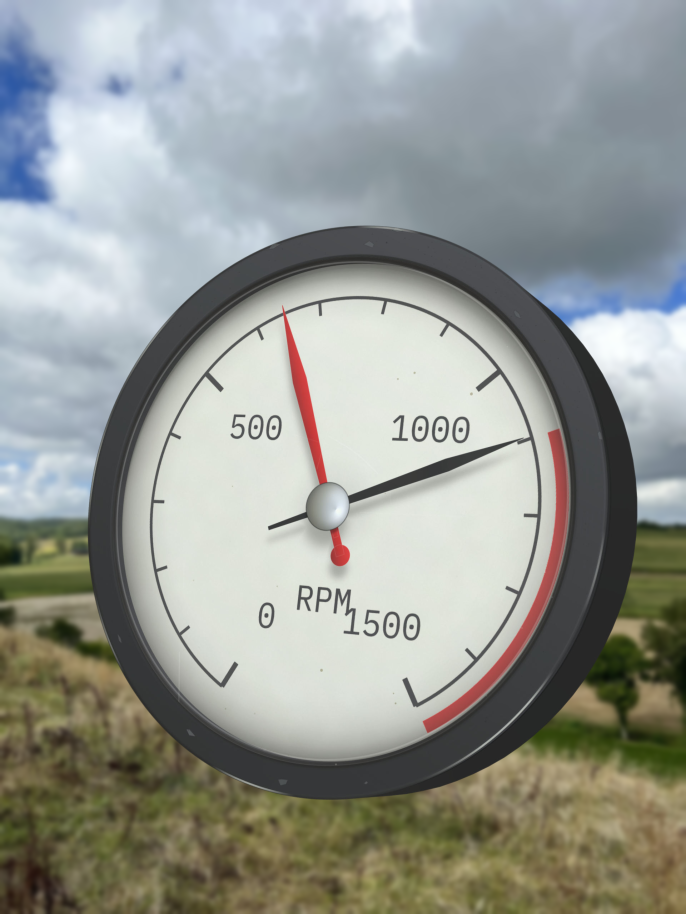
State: 650 rpm
